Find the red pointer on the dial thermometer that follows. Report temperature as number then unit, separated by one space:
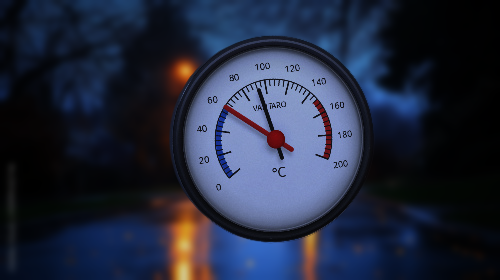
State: 60 °C
